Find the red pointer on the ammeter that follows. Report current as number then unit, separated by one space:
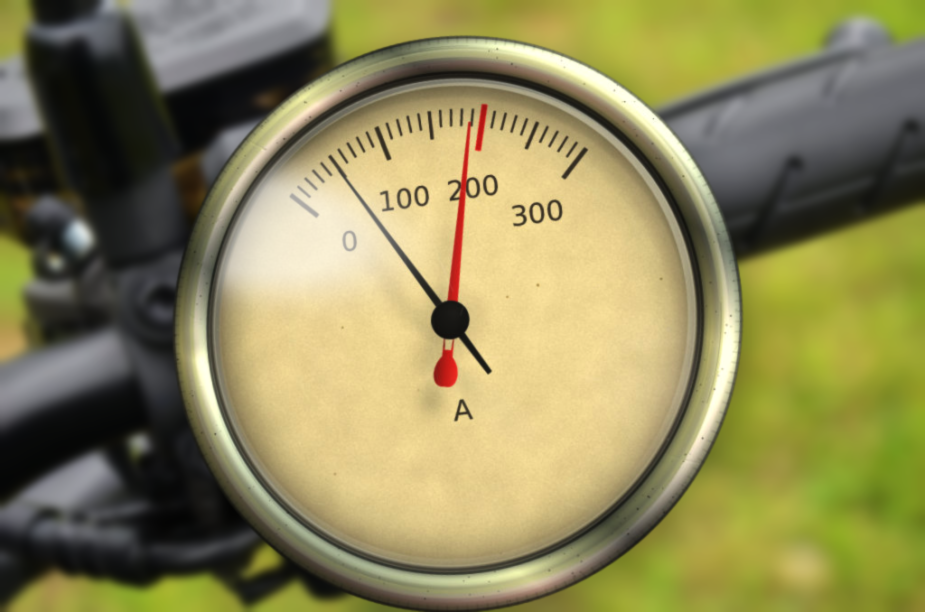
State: 190 A
